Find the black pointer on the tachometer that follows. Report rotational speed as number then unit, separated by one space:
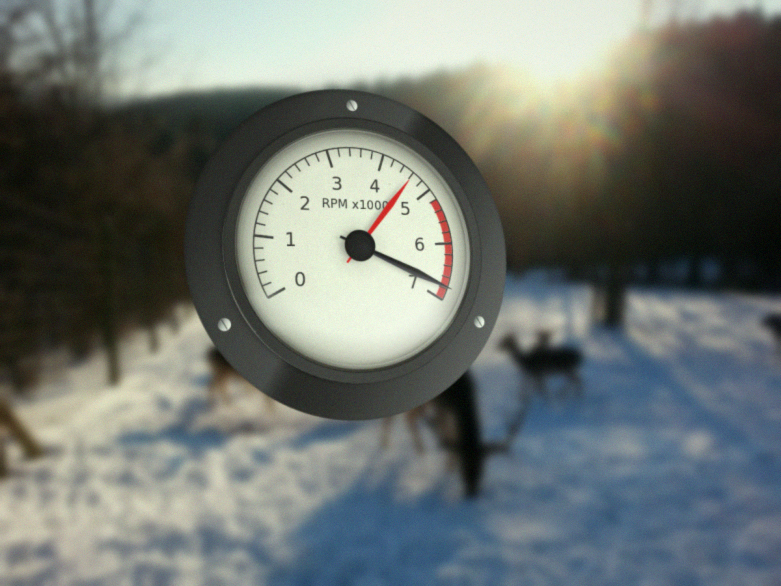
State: 6800 rpm
